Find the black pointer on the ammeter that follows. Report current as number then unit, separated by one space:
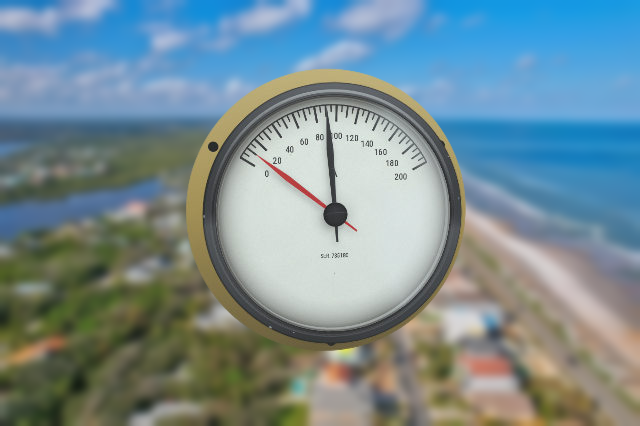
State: 90 A
